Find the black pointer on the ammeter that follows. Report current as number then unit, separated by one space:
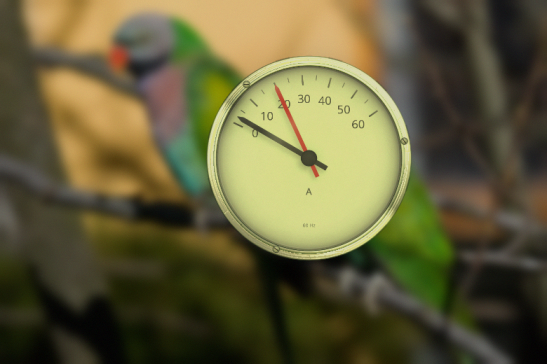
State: 2.5 A
